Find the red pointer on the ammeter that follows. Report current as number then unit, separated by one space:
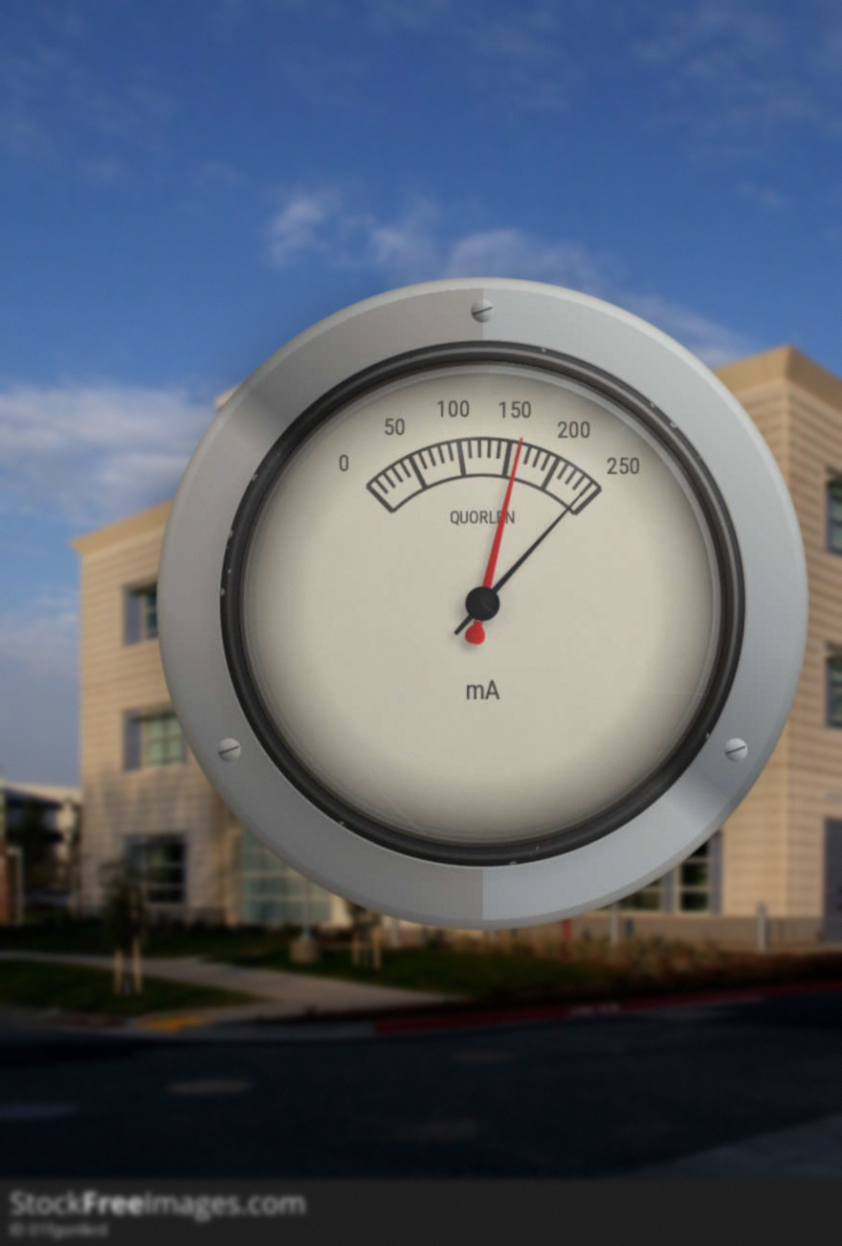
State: 160 mA
